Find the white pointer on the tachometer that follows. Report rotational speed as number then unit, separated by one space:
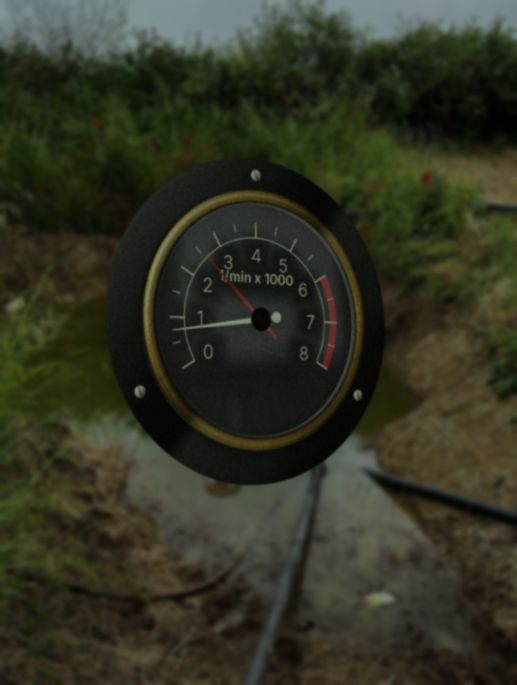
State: 750 rpm
